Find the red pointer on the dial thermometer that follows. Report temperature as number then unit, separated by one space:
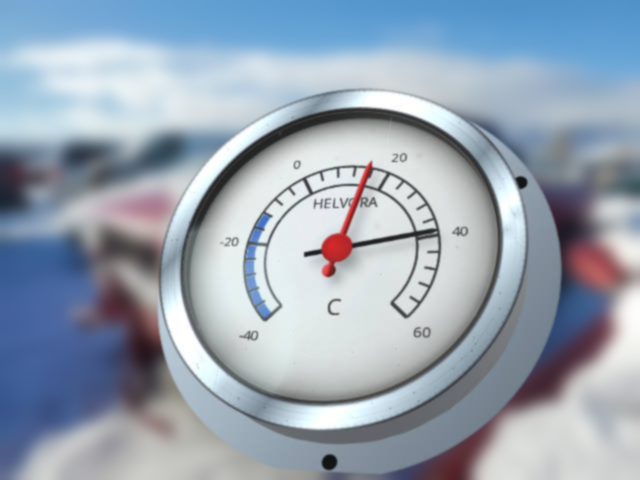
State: 16 °C
